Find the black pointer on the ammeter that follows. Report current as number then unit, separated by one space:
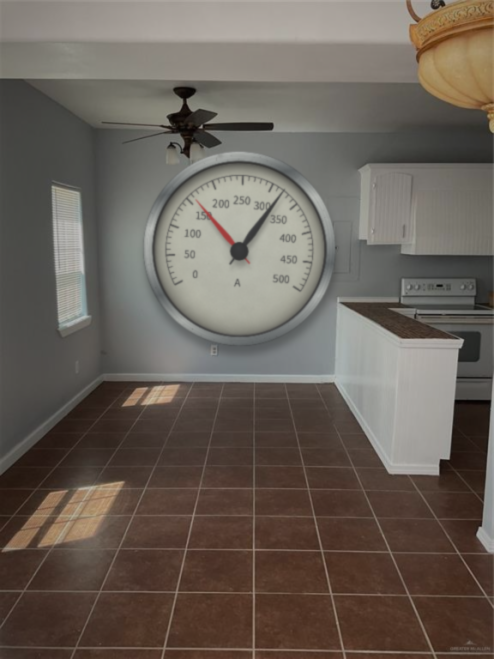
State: 320 A
